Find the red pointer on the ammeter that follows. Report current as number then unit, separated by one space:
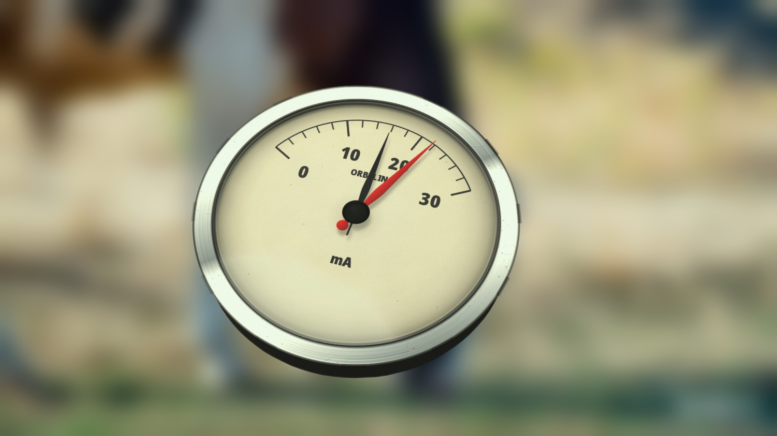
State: 22 mA
